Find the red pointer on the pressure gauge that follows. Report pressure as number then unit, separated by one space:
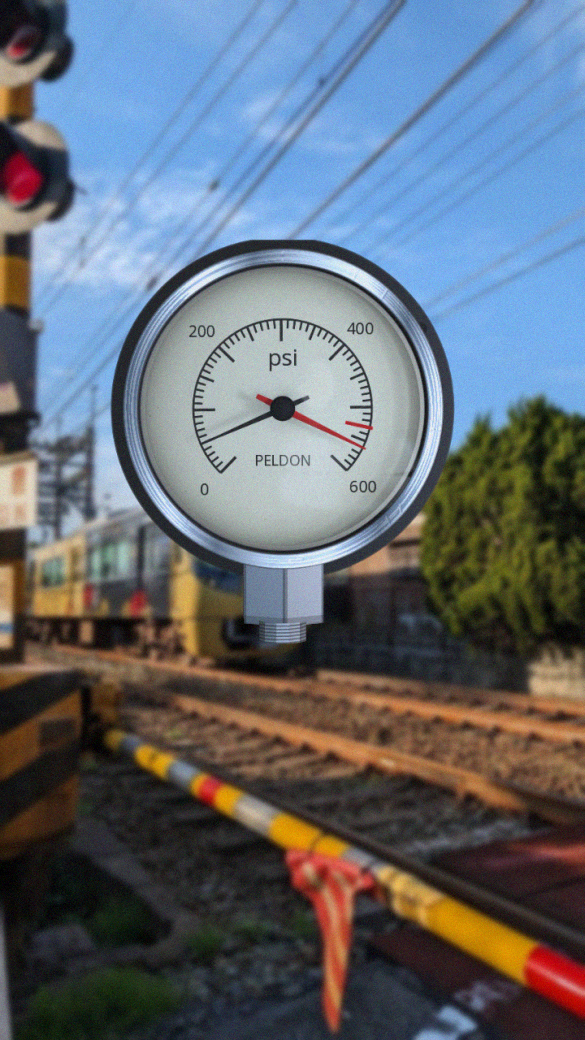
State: 560 psi
